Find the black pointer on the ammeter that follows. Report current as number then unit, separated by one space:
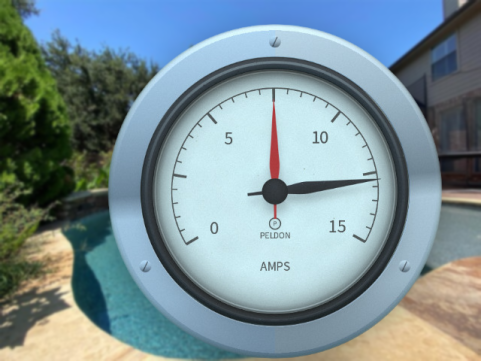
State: 12.75 A
